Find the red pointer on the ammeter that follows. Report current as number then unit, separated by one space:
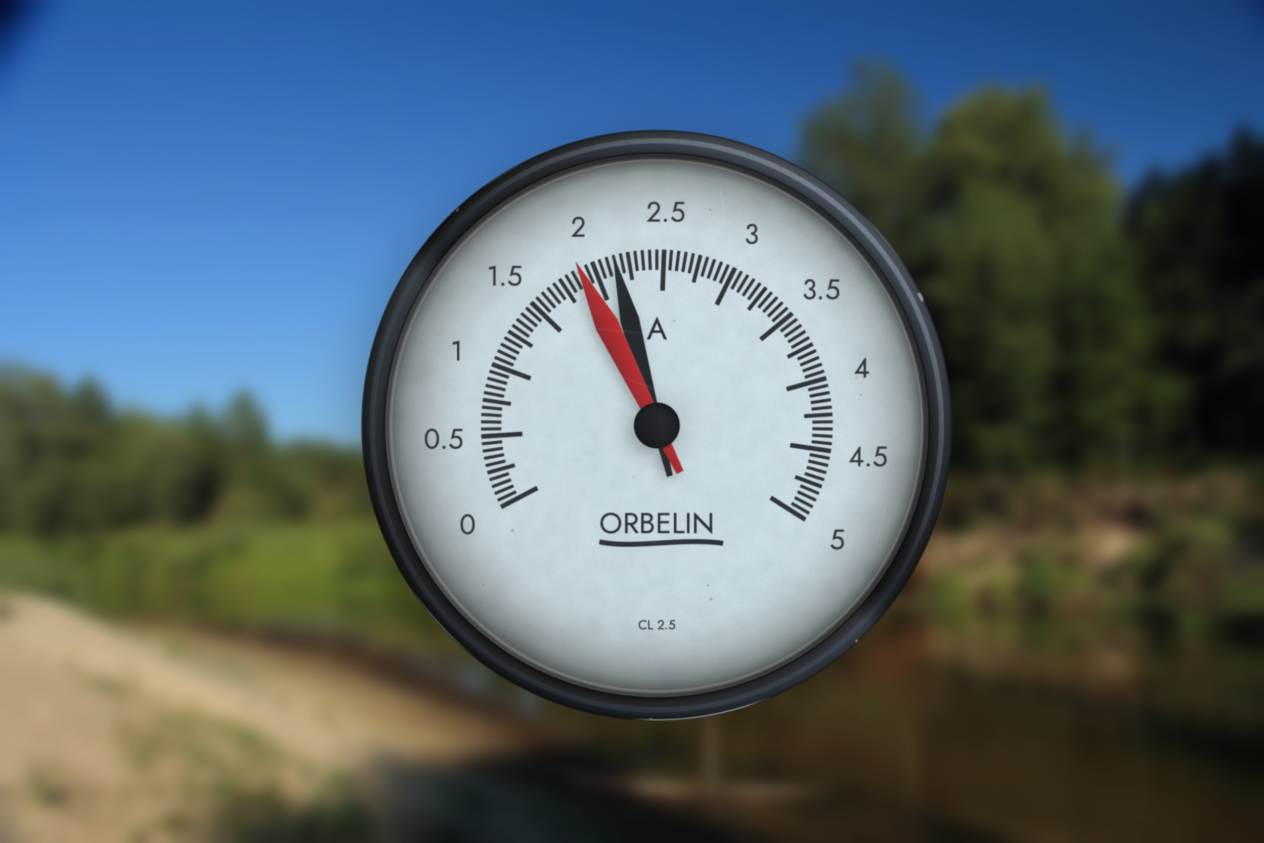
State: 1.9 A
